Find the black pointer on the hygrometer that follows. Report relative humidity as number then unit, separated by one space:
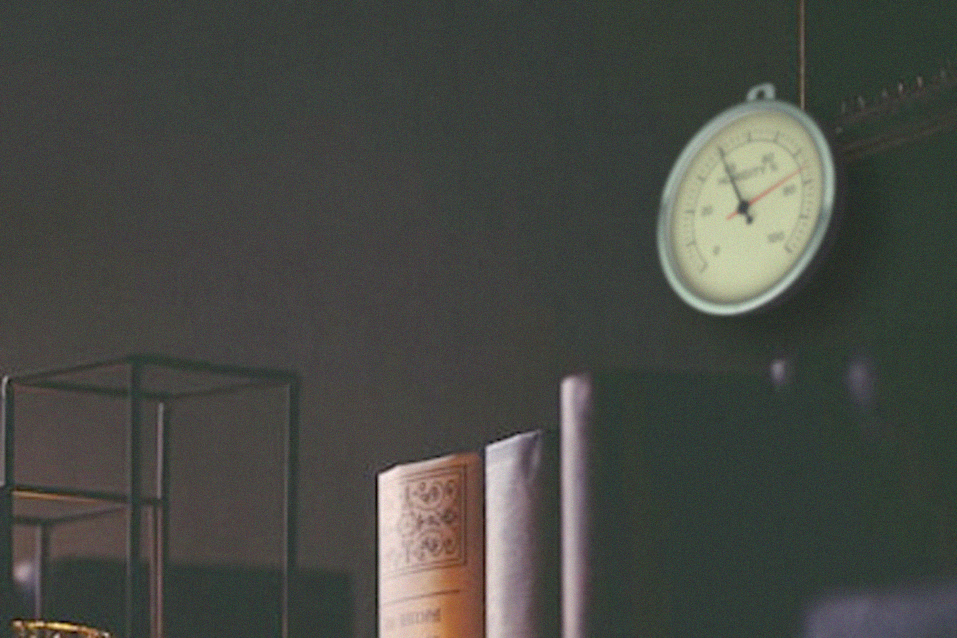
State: 40 %
